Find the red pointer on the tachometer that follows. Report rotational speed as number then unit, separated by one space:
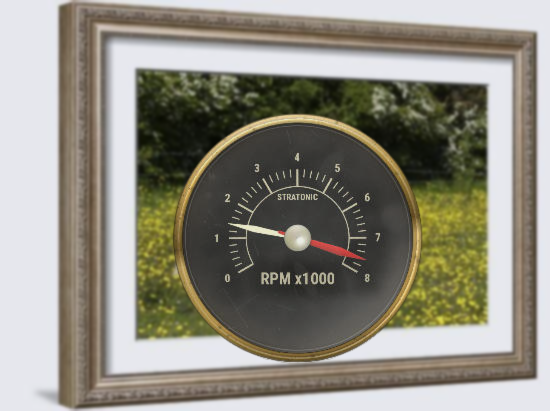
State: 7600 rpm
